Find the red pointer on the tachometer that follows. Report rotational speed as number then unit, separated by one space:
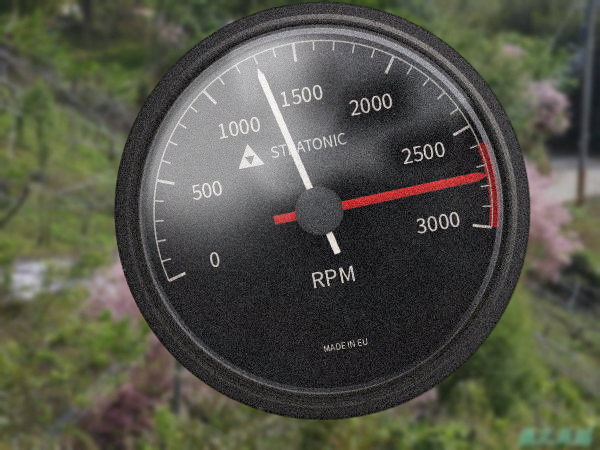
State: 2750 rpm
